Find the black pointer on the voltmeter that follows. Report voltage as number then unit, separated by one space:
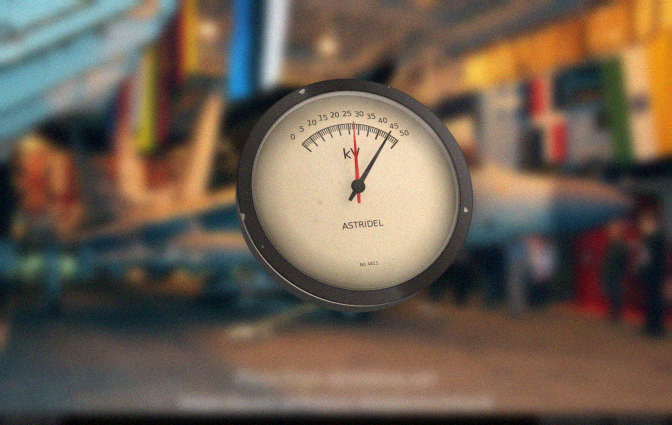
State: 45 kV
